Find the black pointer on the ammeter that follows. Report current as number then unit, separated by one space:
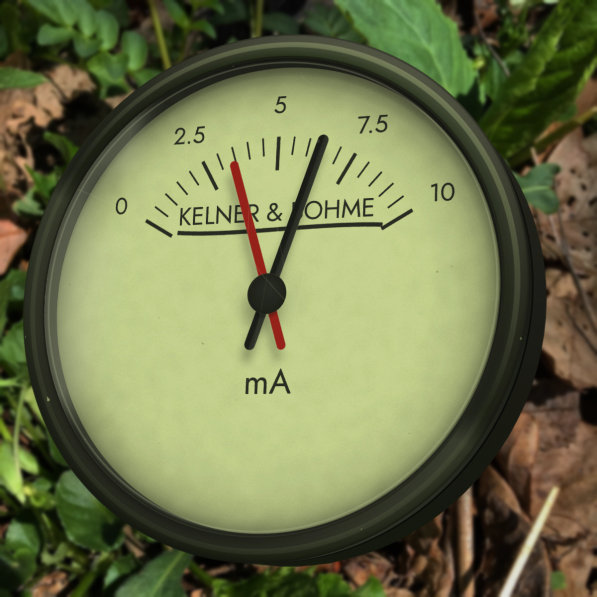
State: 6.5 mA
